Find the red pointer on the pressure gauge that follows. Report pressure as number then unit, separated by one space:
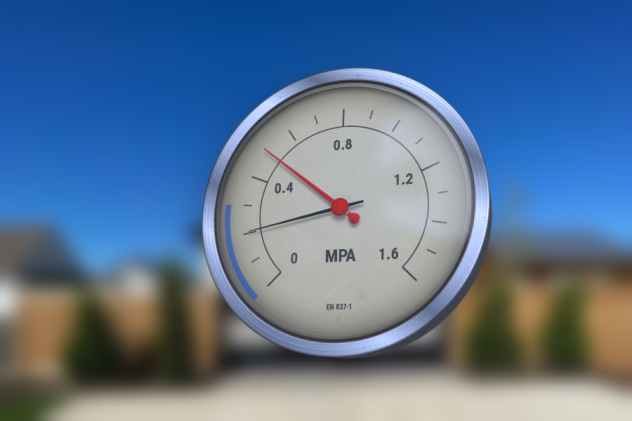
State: 0.5 MPa
